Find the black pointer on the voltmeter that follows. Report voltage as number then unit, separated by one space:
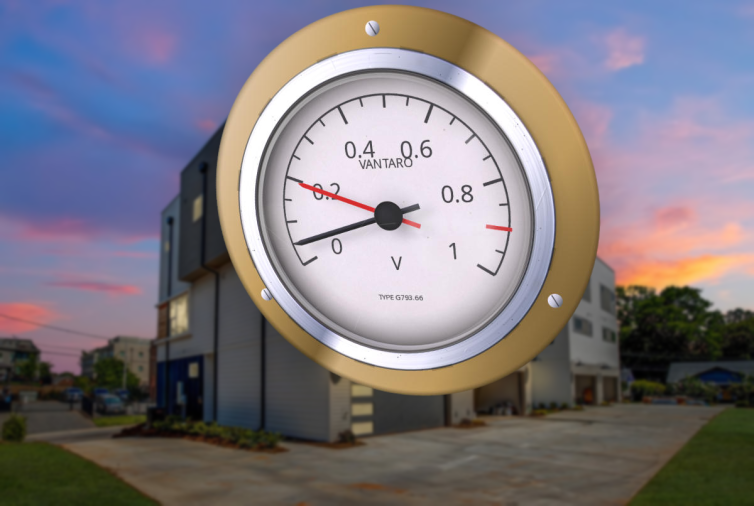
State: 0.05 V
